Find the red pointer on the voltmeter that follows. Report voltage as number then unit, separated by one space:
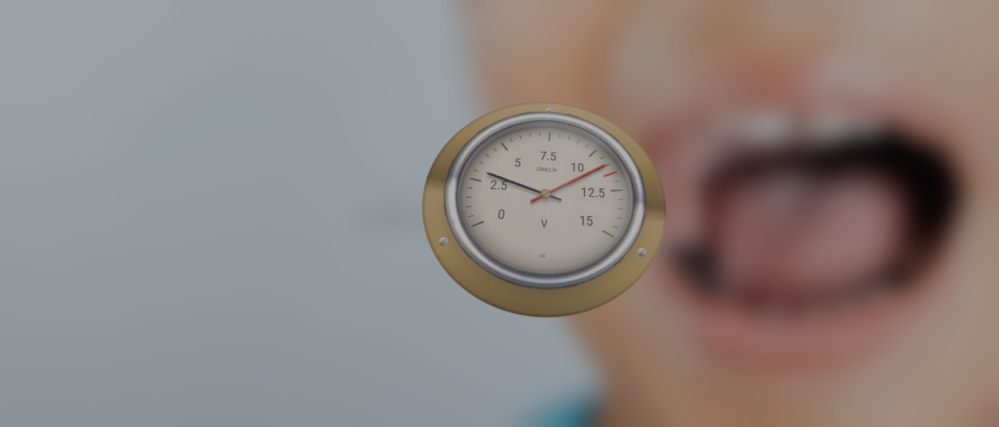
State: 11 V
